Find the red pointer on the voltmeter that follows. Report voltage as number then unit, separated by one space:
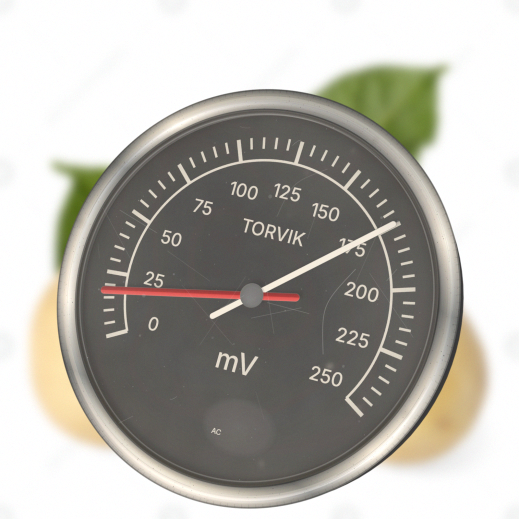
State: 17.5 mV
